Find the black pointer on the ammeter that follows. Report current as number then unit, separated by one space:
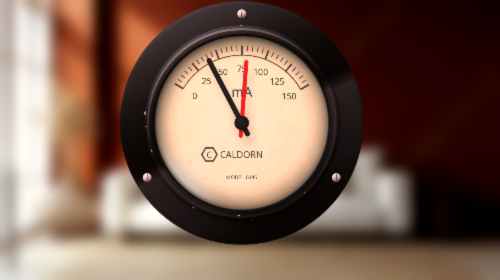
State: 40 mA
